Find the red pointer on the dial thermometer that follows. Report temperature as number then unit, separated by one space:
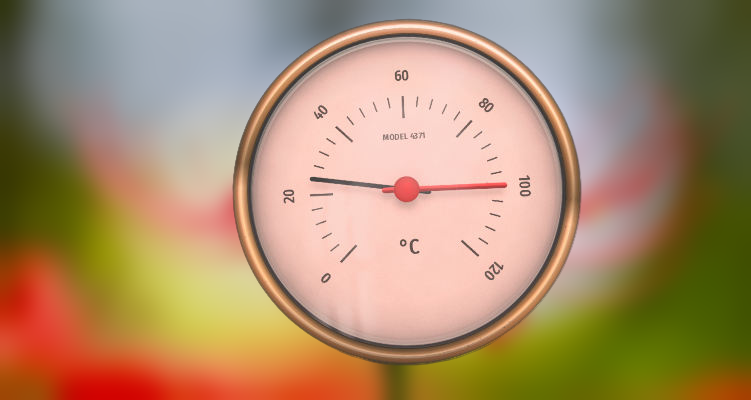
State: 100 °C
